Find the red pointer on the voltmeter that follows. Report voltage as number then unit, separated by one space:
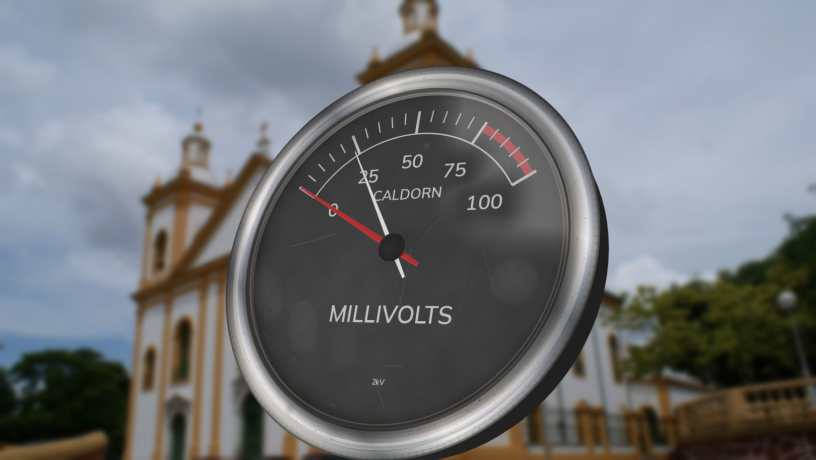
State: 0 mV
